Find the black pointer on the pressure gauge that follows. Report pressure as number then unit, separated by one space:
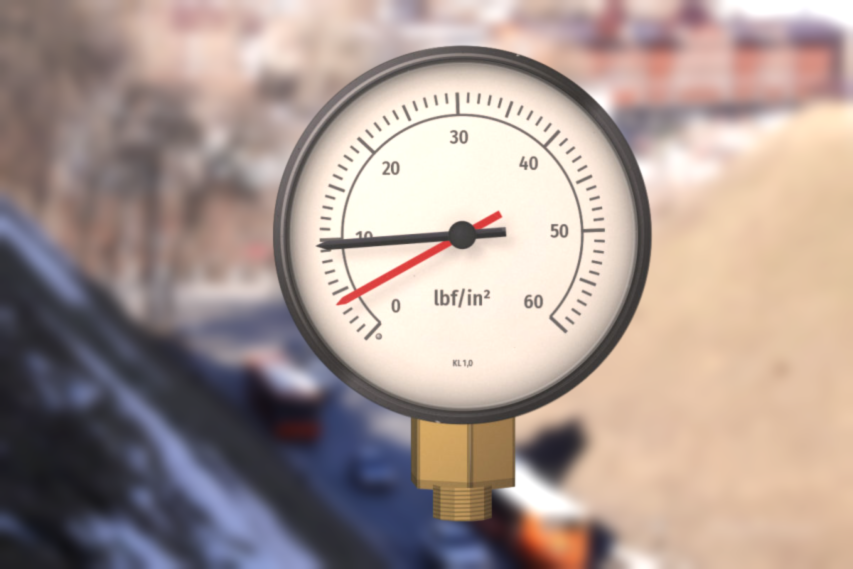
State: 9.5 psi
